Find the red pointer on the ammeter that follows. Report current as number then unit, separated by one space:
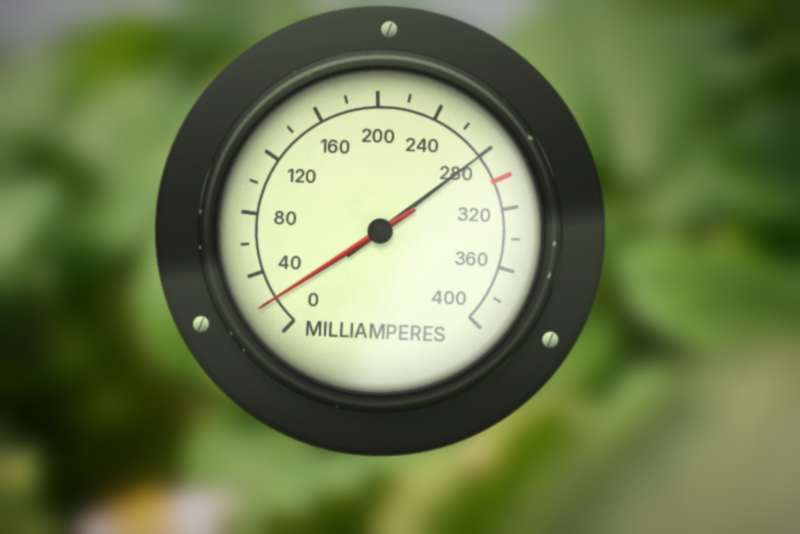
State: 20 mA
